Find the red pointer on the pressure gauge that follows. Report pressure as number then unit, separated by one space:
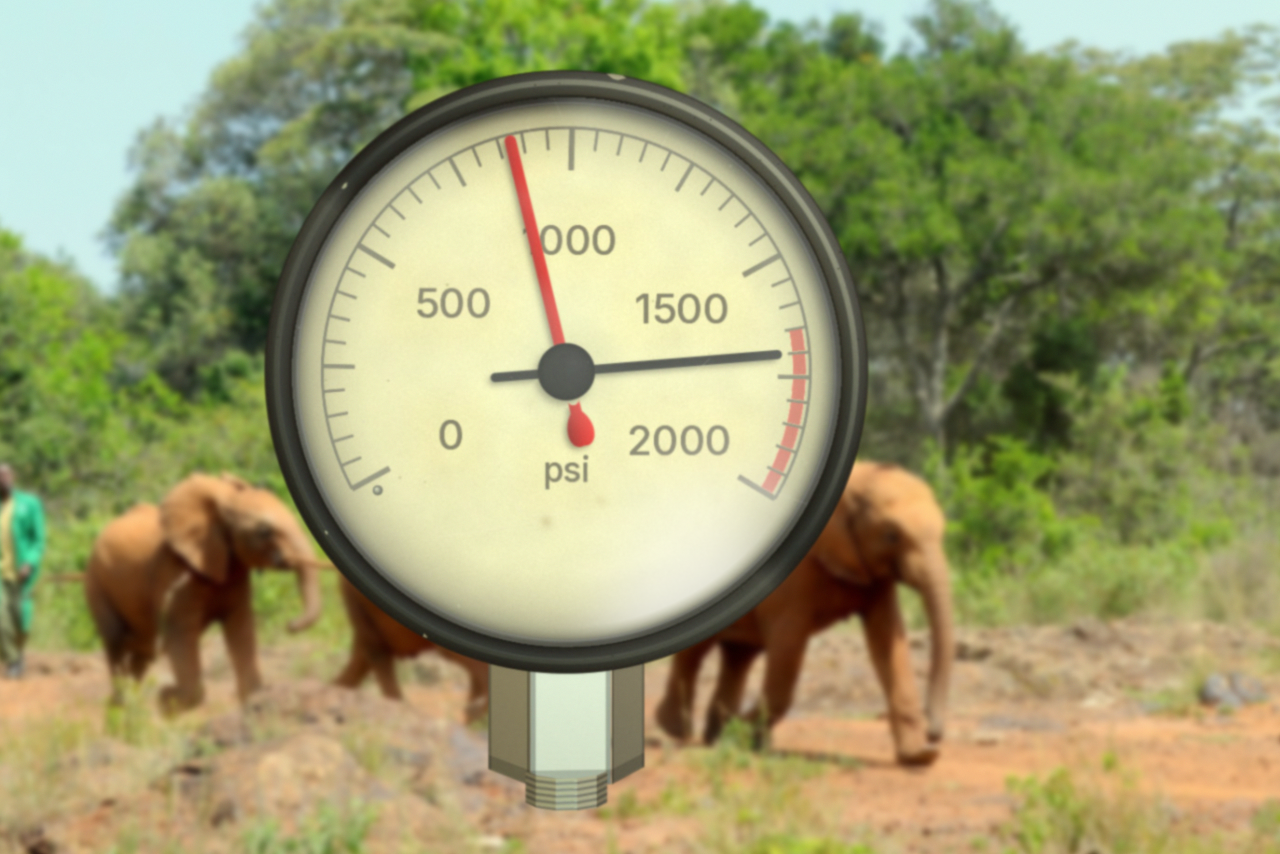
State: 875 psi
